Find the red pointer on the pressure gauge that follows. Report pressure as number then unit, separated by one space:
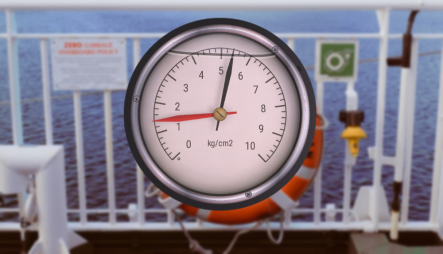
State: 1.4 kg/cm²
